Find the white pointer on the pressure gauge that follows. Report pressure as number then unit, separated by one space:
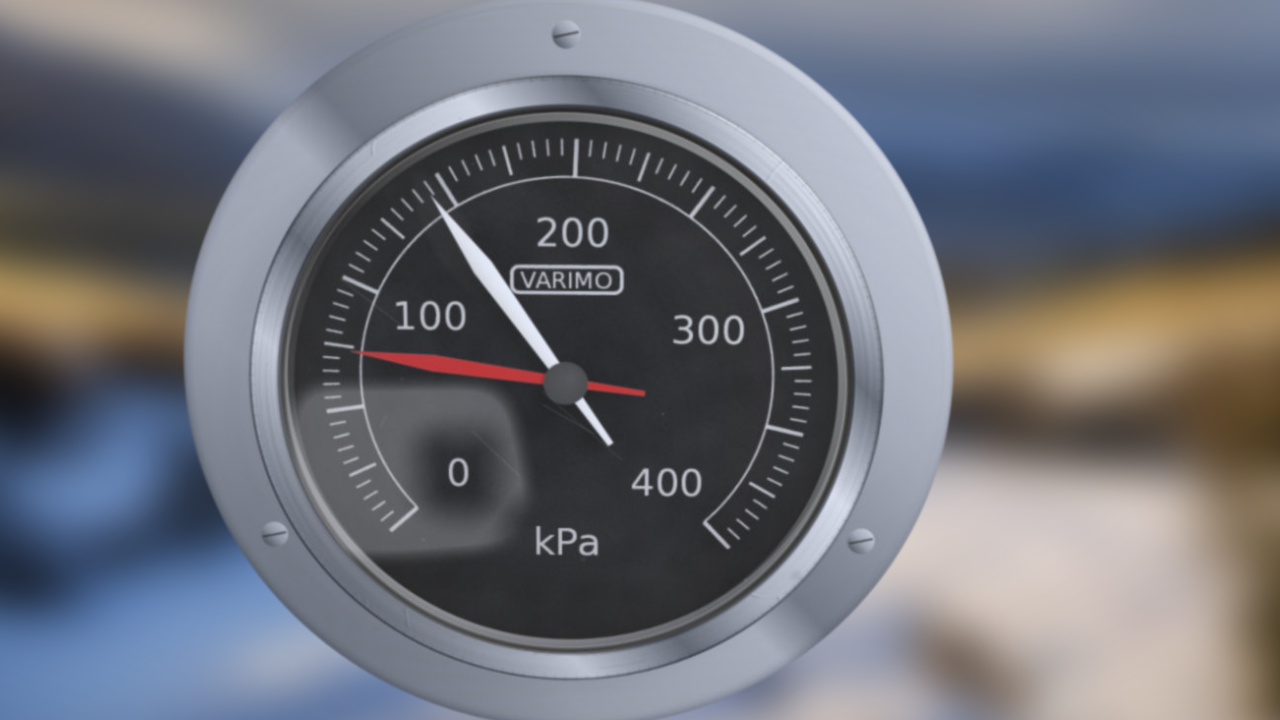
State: 145 kPa
